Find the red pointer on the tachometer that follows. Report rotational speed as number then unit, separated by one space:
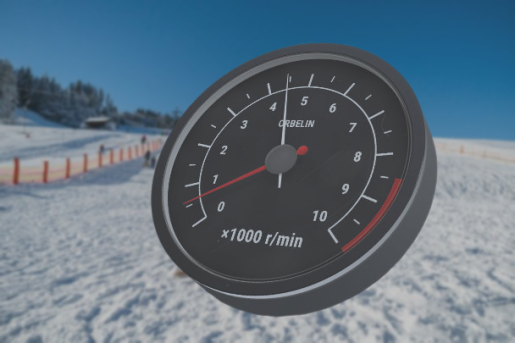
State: 500 rpm
